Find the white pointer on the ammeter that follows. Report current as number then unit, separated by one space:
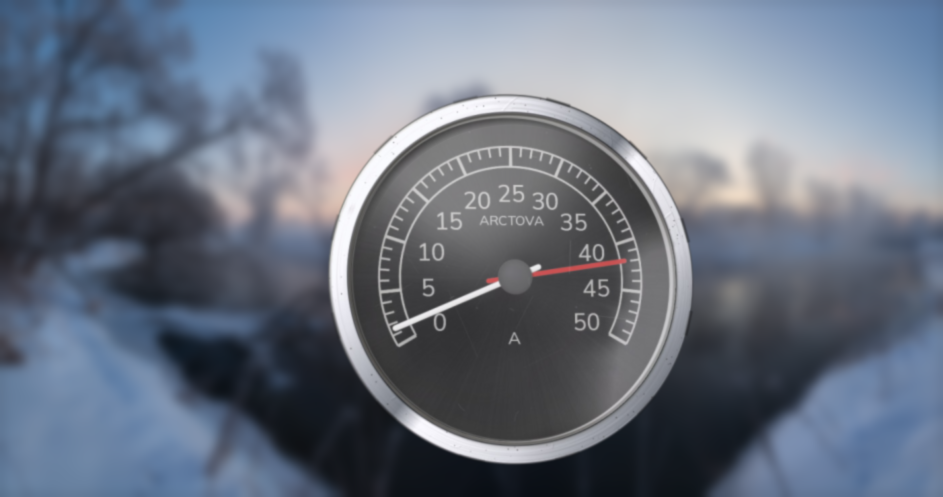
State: 1.5 A
